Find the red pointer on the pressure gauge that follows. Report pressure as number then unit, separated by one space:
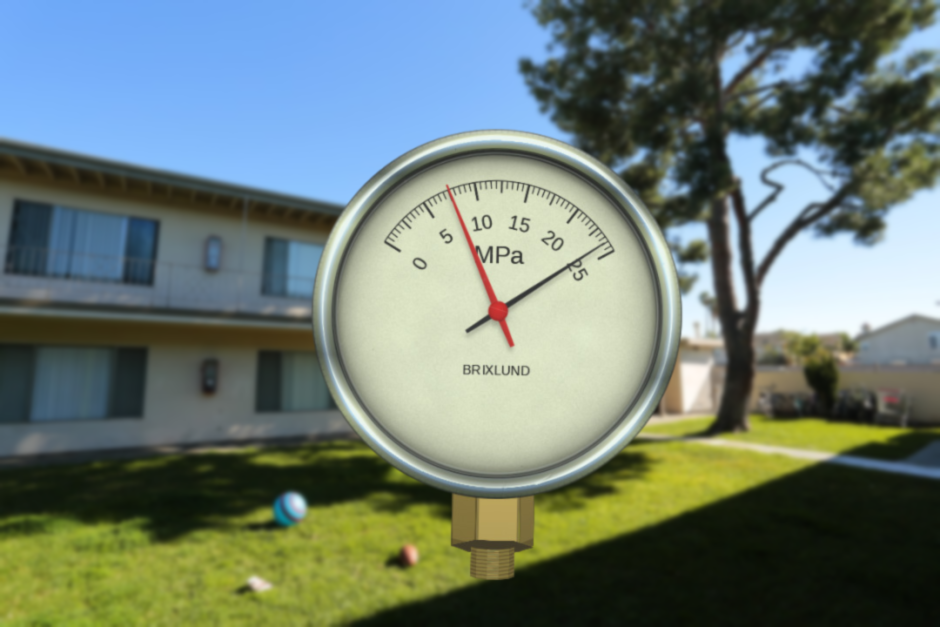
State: 7.5 MPa
